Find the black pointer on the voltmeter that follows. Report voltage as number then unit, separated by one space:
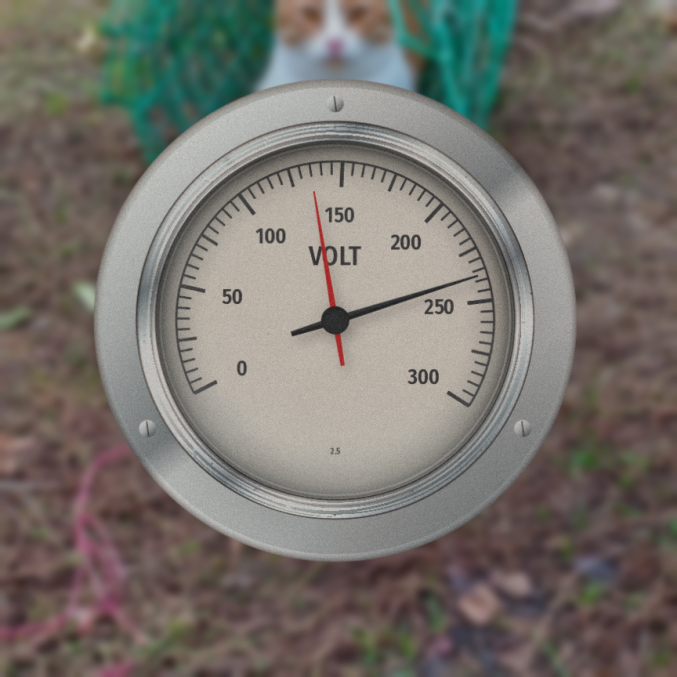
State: 237.5 V
